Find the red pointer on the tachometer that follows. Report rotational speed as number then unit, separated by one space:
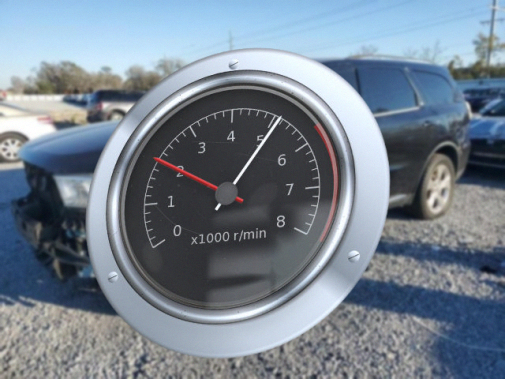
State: 2000 rpm
